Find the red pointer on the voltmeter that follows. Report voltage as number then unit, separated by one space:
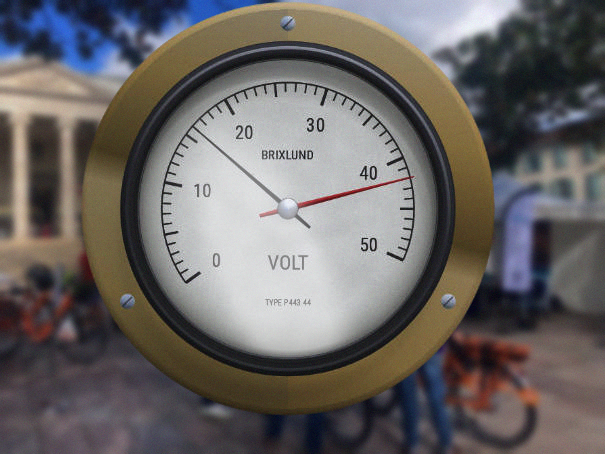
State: 42 V
